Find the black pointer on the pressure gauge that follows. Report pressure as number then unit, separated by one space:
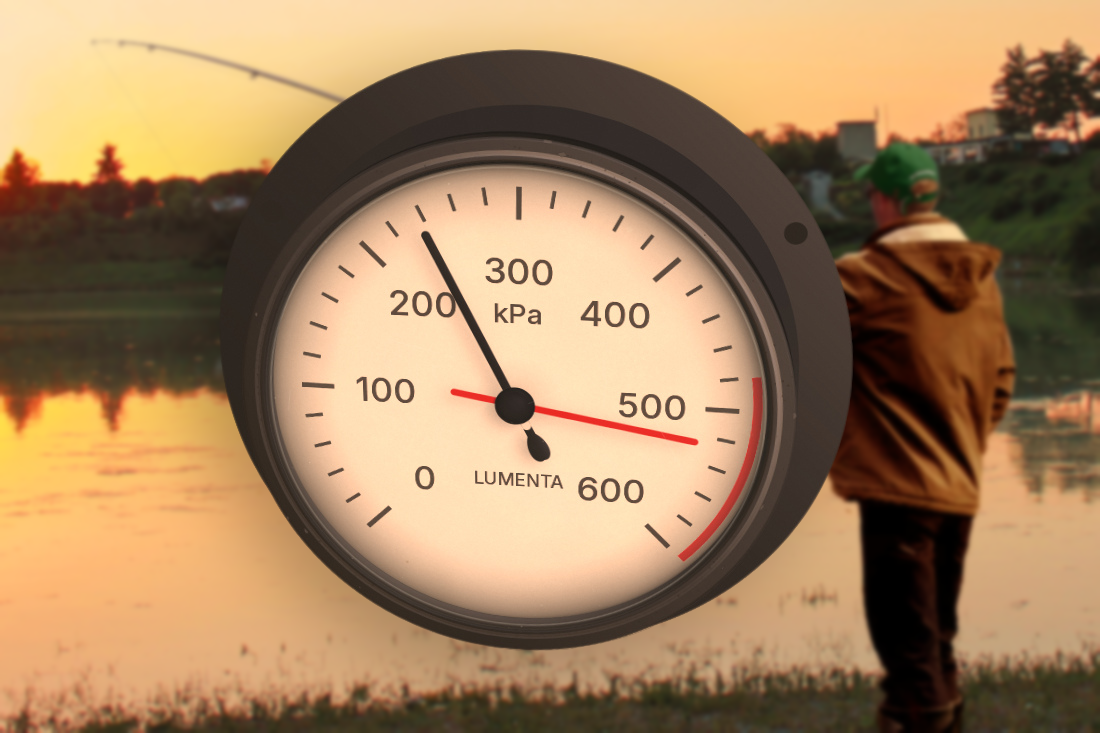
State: 240 kPa
